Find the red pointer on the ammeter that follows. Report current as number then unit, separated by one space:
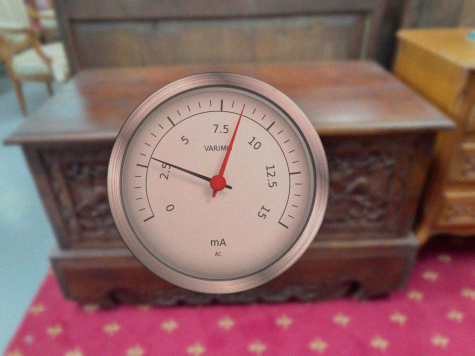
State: 8.5 mA
